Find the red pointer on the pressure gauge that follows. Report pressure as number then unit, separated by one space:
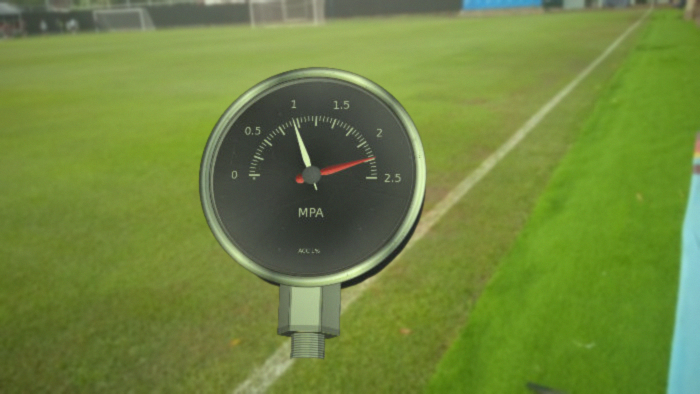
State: 2.25 MPa
